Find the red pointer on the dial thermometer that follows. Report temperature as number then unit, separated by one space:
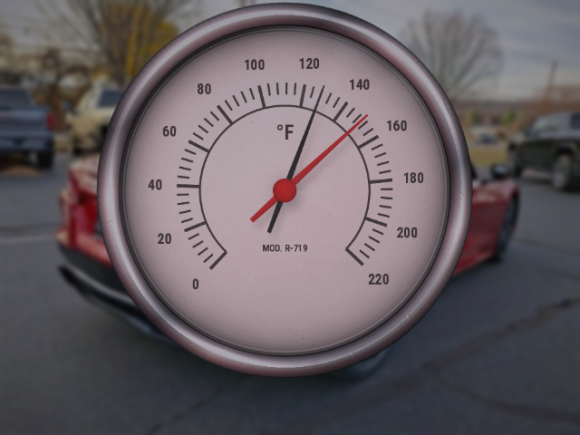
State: 150 °F
